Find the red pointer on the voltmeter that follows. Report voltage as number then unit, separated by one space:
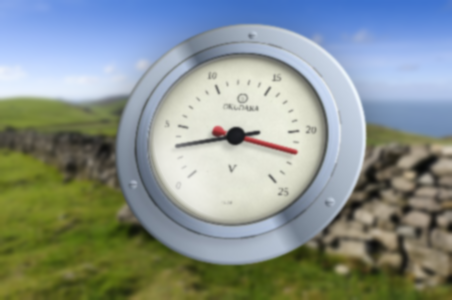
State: 22 V
